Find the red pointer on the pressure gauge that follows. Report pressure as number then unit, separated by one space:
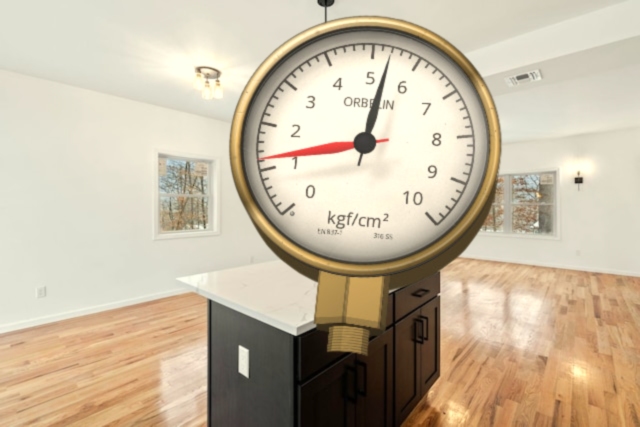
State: 1.2 kg/cm²
